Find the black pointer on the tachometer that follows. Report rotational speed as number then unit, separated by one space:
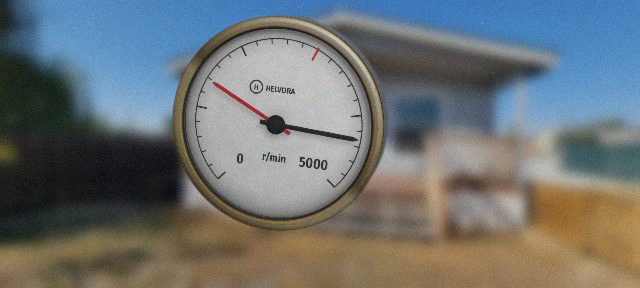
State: 4300 rpm
